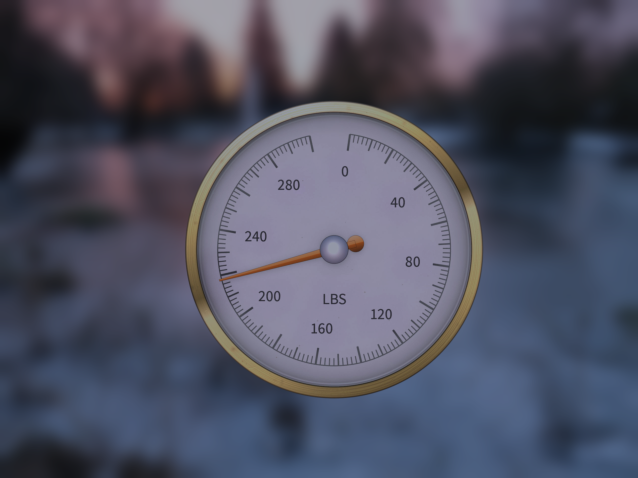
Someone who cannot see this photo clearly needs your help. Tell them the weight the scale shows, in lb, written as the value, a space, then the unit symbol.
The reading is 218 lb
